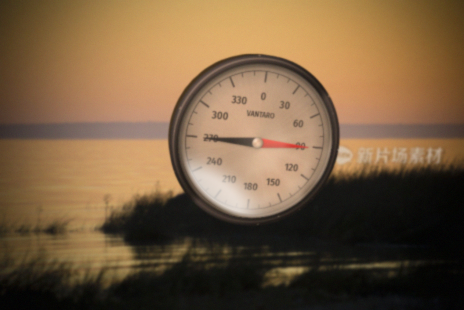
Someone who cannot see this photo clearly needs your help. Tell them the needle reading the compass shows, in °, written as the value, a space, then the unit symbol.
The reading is 90 °
